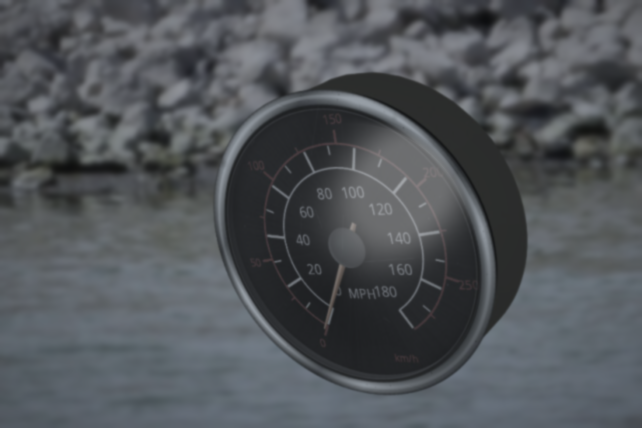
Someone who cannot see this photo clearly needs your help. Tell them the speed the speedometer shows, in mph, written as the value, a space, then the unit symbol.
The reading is 0 mph
